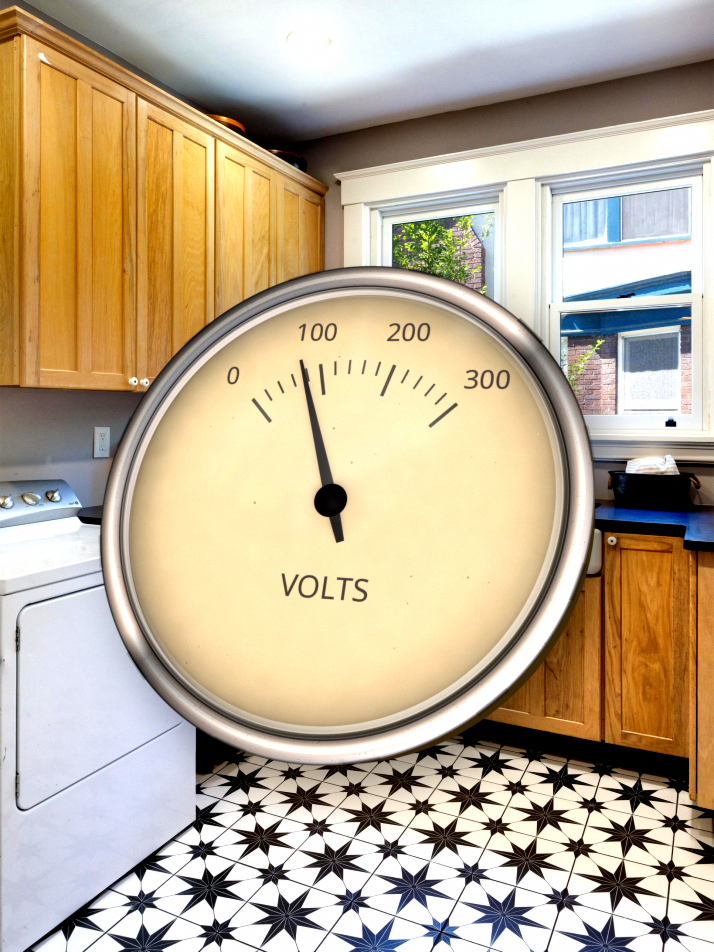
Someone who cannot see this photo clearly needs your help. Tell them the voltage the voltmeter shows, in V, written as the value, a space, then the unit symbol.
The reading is 80 V
